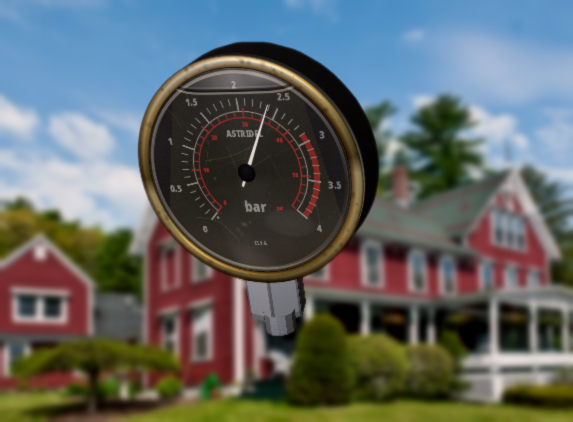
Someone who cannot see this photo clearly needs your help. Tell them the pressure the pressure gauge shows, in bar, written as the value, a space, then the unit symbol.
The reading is 2.4 bar
